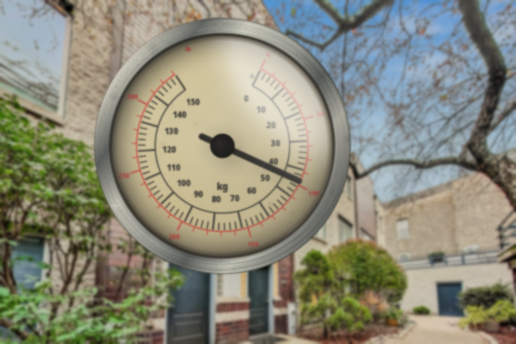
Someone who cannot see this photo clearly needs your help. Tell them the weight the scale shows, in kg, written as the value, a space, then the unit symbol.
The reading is 44 kg
